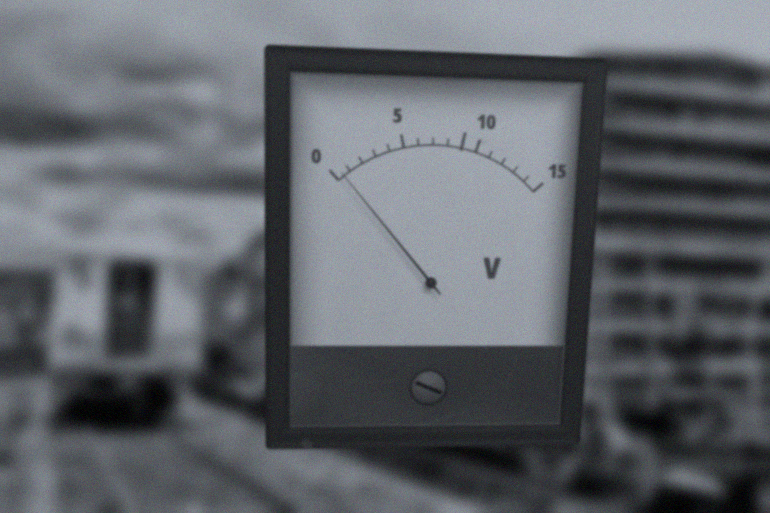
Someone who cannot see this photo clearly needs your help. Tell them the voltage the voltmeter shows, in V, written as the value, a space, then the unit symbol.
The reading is 0.5 V
